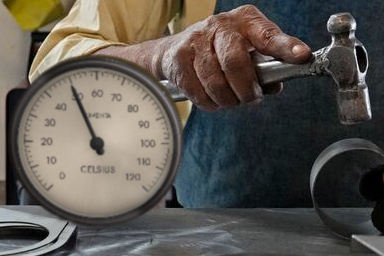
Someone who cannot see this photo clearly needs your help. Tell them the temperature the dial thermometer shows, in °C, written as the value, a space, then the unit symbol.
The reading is 50 °C
